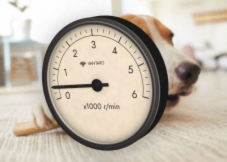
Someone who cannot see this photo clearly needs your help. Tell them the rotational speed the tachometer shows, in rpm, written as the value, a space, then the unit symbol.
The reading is 400 rpm
